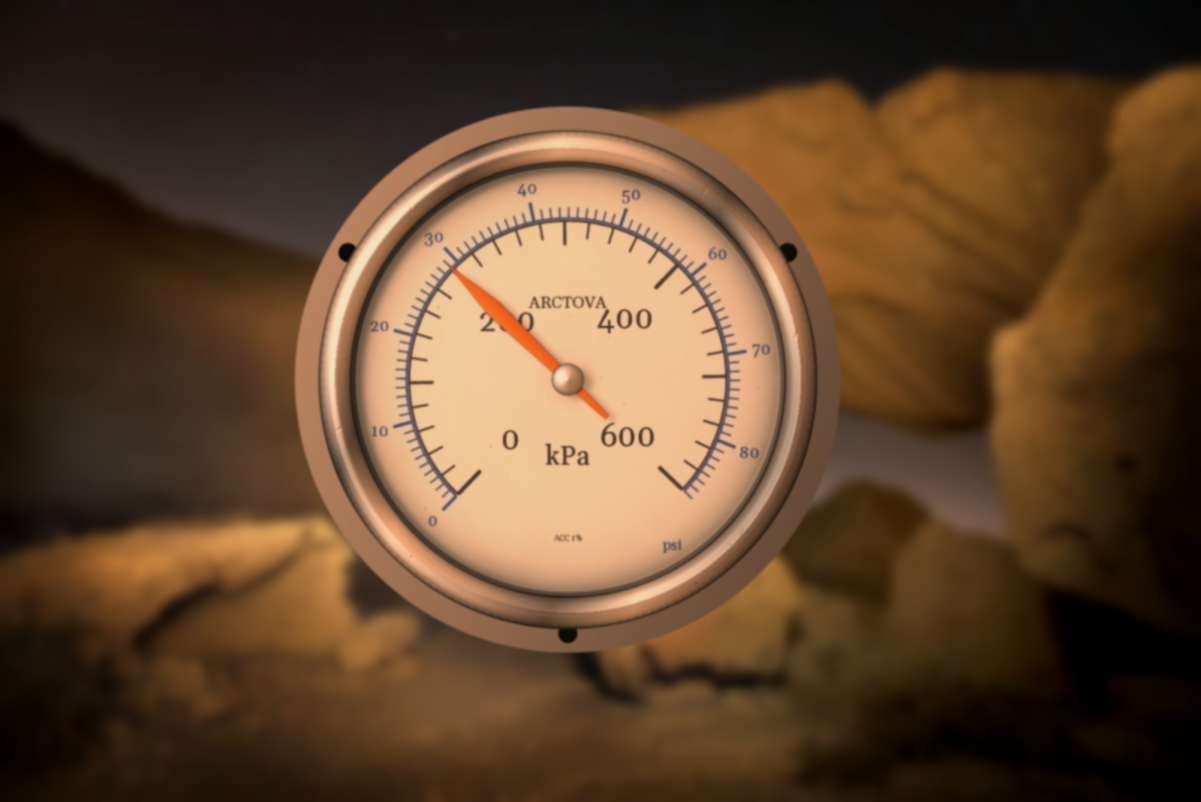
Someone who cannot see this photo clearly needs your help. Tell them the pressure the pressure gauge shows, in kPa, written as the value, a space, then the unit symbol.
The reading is 200 kPa
